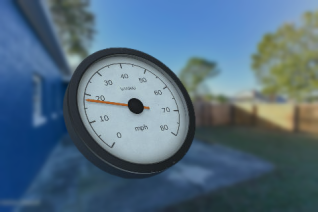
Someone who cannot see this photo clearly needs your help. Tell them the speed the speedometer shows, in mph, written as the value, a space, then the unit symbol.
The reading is 17.5 mph
